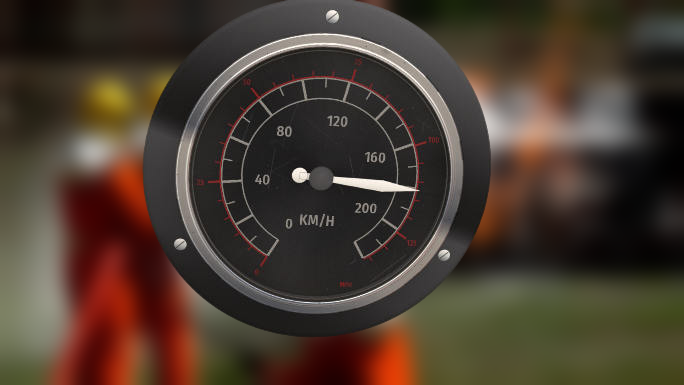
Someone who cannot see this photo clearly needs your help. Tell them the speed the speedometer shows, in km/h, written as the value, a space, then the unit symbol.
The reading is 180 km/h
